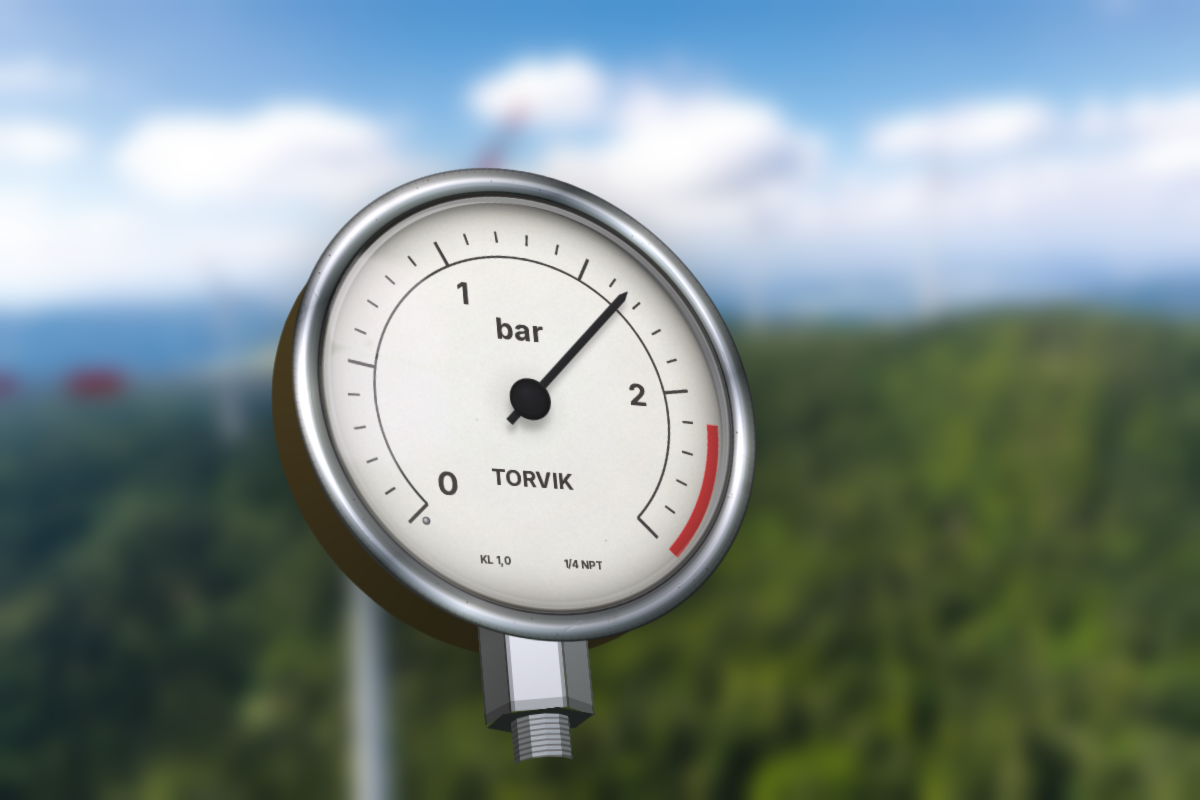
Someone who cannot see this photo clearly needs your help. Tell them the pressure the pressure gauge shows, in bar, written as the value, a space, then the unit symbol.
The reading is 1.65 bar
